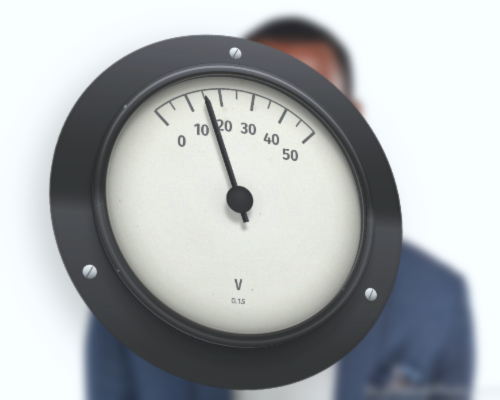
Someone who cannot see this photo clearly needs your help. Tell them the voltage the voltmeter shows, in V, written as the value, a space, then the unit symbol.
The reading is 15 V
